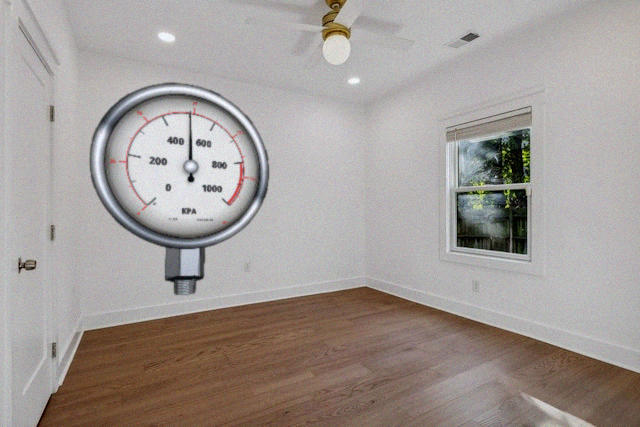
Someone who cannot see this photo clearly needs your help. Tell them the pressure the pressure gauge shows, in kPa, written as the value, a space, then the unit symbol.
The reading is 500 kPa
